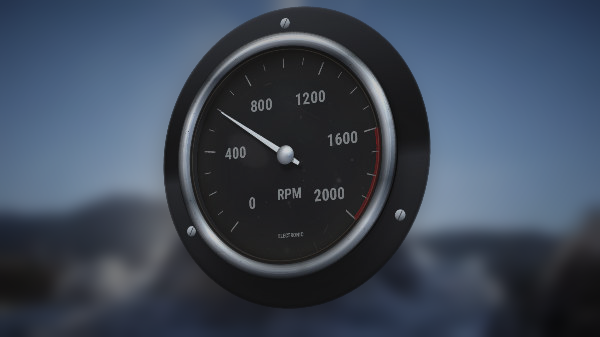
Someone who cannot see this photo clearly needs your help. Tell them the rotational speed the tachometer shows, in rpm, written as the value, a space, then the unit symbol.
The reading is 600 rpm
